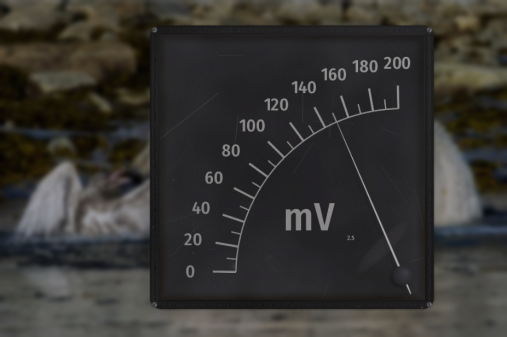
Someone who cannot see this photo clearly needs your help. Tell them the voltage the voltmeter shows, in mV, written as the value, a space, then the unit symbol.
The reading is 150 mV
